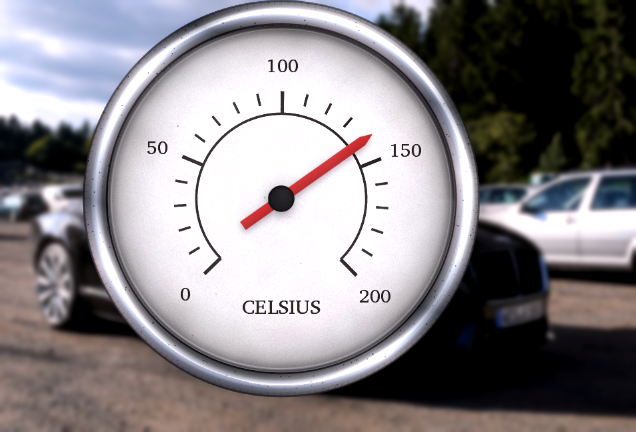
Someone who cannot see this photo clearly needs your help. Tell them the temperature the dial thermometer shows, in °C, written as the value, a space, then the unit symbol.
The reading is 140 °C
